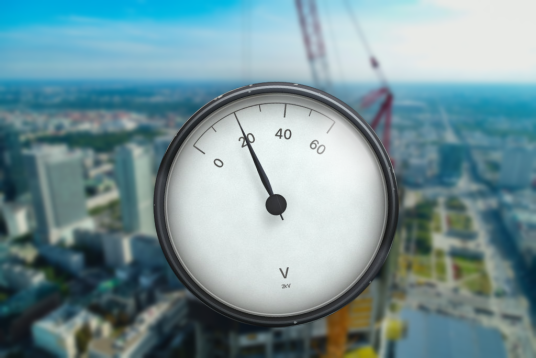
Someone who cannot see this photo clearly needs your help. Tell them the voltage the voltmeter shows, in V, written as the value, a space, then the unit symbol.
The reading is 20 V
